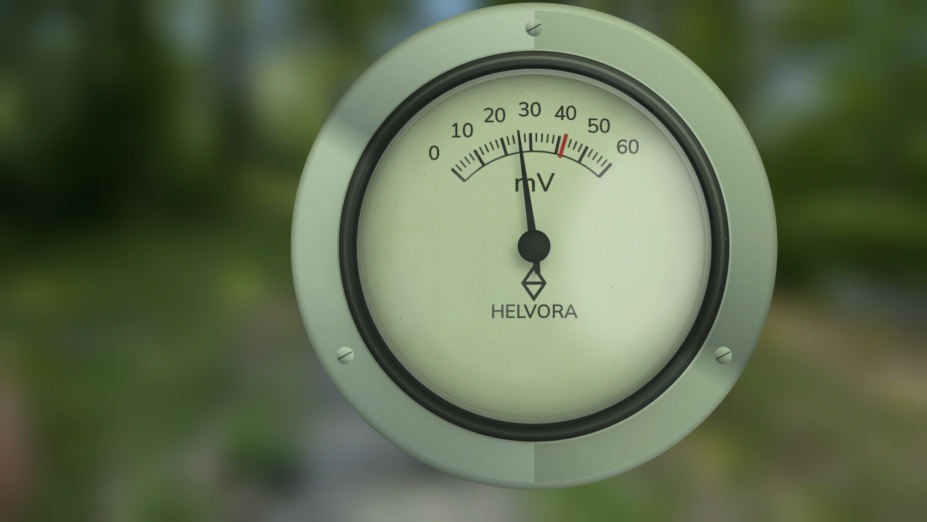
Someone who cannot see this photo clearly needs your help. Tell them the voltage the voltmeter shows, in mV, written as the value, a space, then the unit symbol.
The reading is 26 mV
